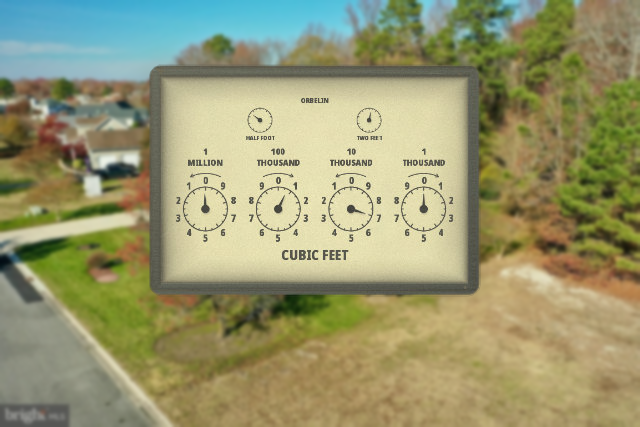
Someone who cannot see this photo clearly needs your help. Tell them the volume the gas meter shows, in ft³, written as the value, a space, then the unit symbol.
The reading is 7000 ft³
